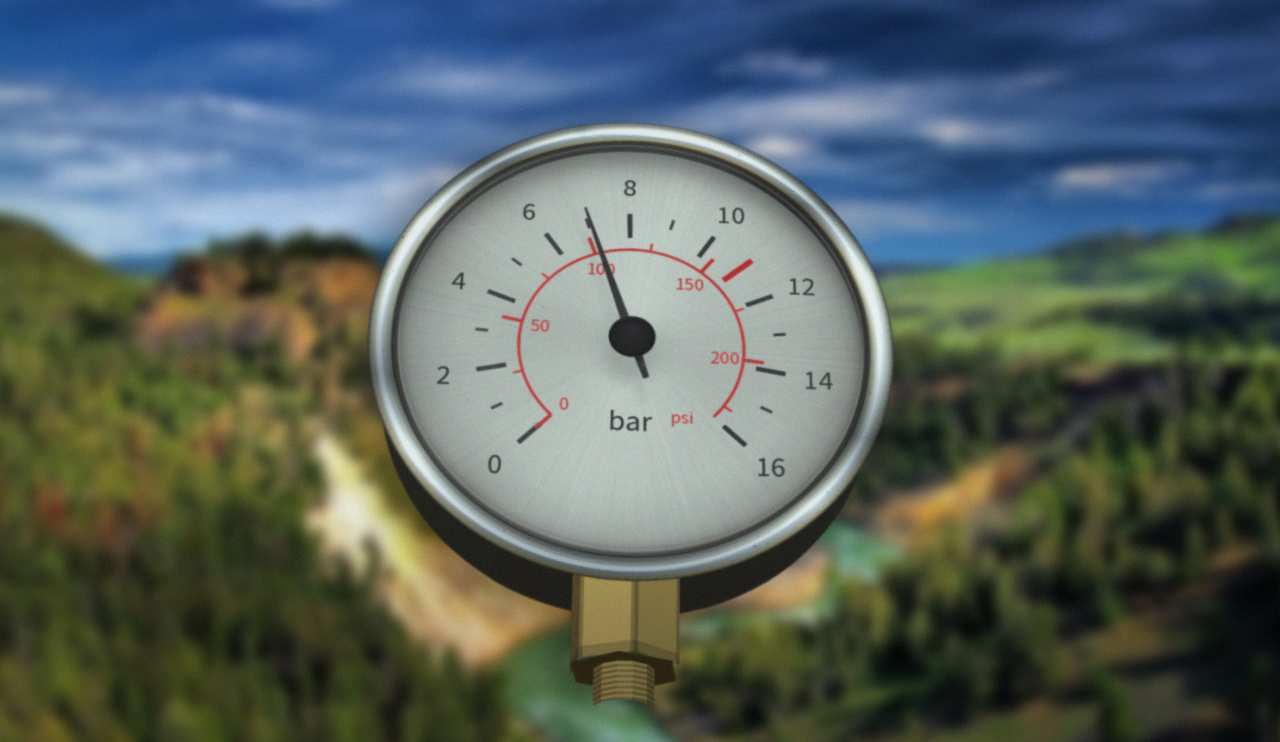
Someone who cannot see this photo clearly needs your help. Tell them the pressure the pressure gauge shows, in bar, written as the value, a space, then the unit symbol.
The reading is 7 bar
